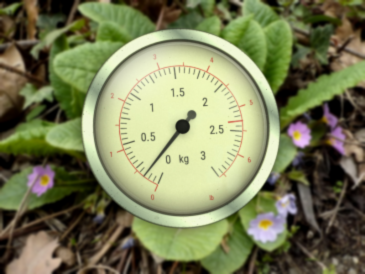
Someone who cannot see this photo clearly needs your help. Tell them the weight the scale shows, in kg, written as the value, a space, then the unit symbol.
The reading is 0.15 kg
